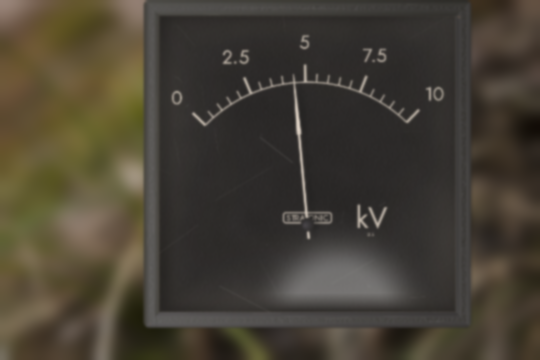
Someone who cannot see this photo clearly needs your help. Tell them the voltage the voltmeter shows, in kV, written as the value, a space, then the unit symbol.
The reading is 4.5 kV
